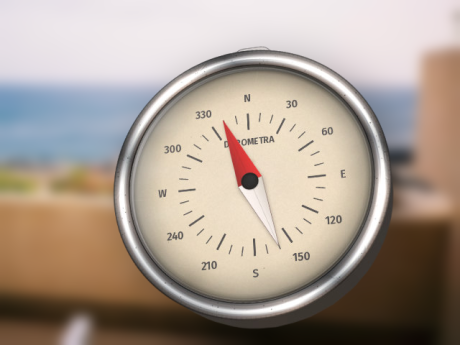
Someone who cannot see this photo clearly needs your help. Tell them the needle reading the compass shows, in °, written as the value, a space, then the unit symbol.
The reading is 340 °
